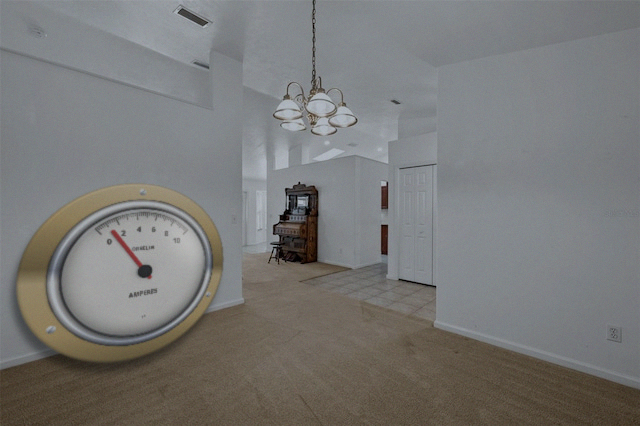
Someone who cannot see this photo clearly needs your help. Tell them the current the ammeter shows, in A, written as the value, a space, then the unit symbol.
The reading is 1 A
